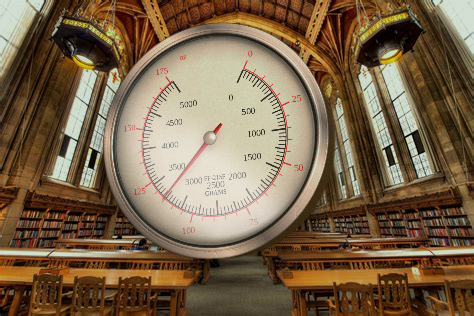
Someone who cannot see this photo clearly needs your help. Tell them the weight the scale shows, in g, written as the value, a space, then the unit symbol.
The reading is 3250 g
